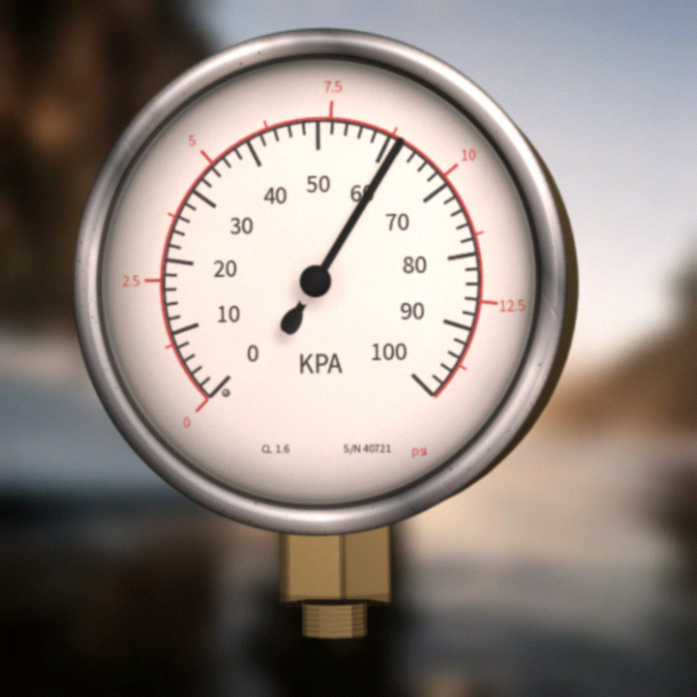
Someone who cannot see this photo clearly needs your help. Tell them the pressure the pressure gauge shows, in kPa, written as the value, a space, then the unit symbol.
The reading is 62 kPa
